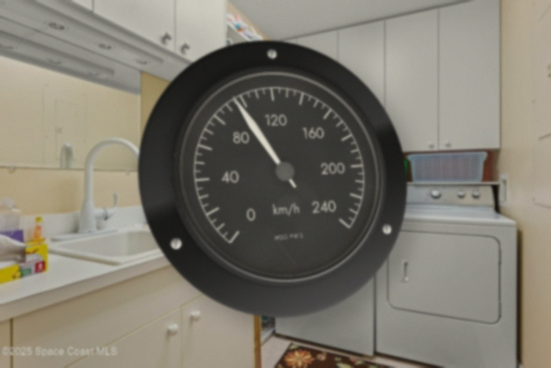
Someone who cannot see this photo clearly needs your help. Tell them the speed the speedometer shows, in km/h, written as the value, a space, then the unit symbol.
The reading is 95 km/h
